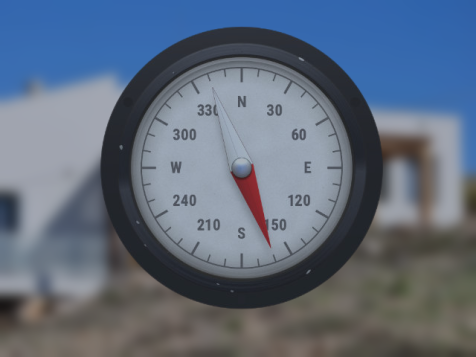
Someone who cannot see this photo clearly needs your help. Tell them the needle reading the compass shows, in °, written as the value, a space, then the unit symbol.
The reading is 160 °
